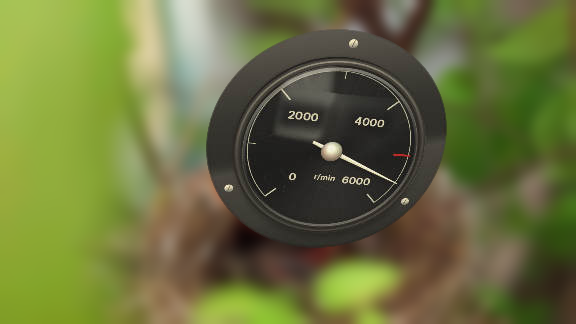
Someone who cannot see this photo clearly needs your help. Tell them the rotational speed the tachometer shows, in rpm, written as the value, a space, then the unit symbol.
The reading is 5500 rpm
